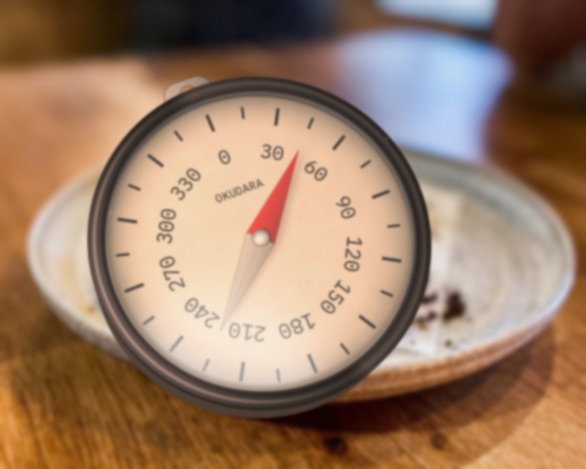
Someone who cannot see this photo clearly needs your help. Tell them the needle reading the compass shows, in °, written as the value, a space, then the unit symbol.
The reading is 45 °
